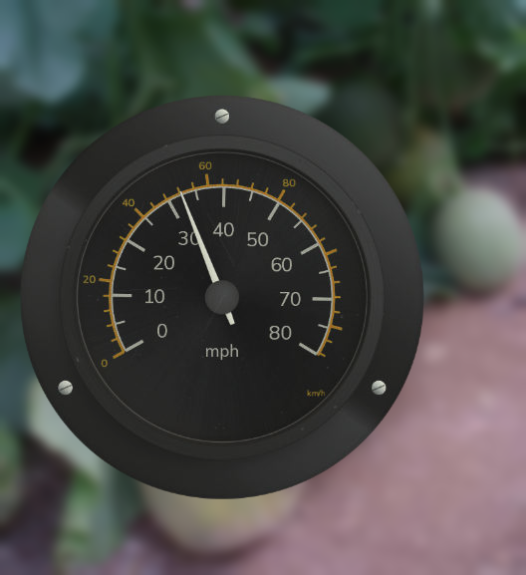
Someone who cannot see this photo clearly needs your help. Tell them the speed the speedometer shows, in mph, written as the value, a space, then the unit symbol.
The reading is 32.5 mph
